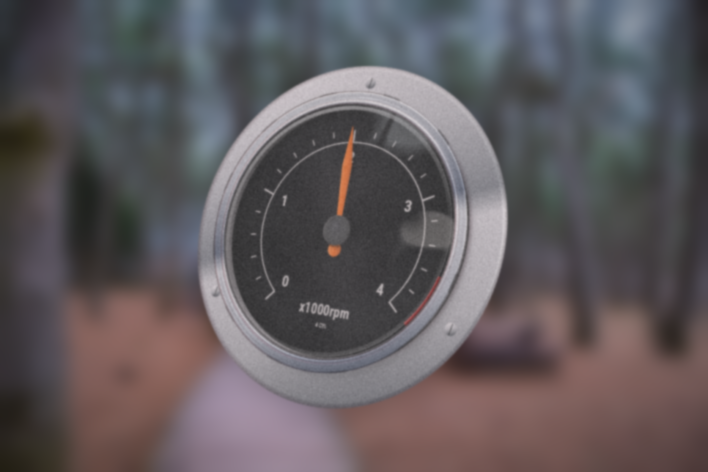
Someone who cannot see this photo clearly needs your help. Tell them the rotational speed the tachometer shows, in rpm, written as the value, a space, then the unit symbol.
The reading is 2000 rpm
